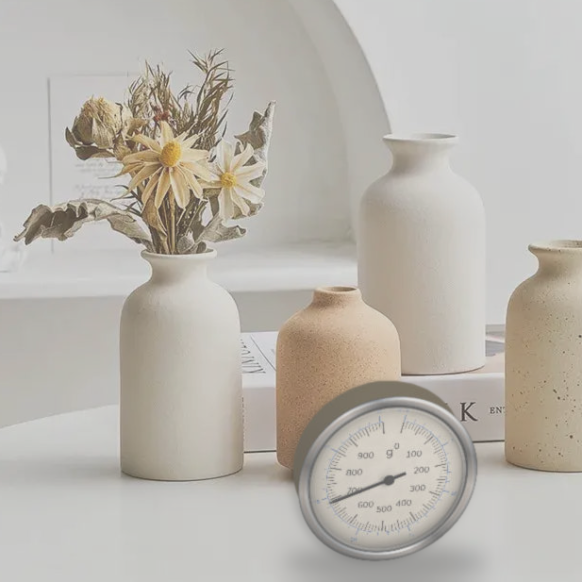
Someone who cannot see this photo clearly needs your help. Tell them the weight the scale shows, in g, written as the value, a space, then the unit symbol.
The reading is 700 g
